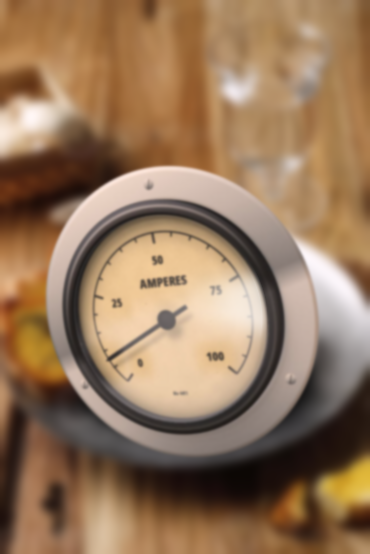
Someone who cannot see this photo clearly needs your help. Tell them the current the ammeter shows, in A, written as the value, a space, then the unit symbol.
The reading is 7.5 A
